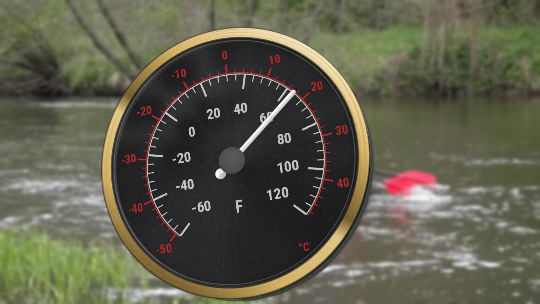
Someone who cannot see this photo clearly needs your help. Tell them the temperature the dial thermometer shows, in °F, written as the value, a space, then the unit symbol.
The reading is 64 °F
